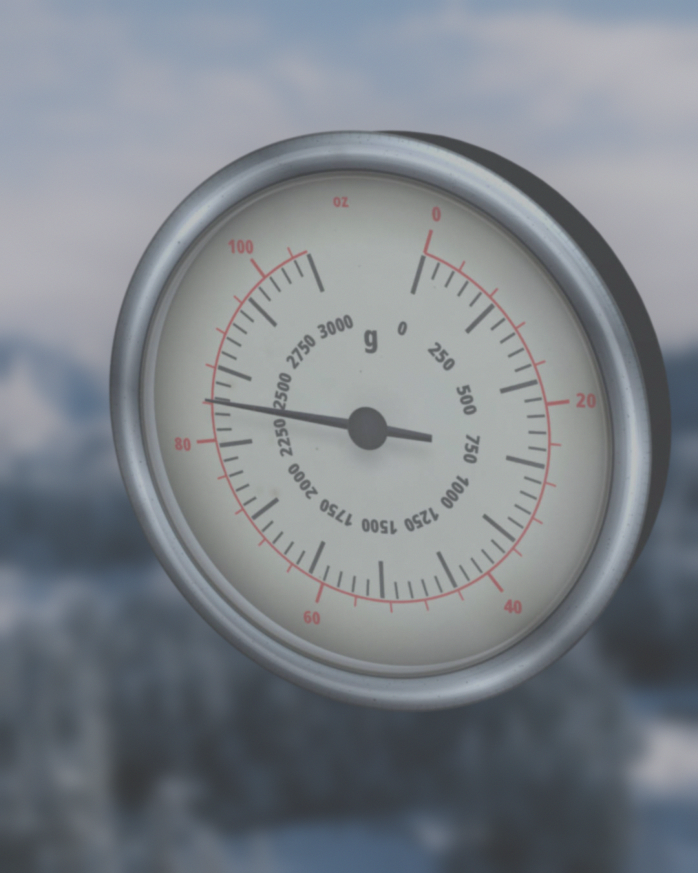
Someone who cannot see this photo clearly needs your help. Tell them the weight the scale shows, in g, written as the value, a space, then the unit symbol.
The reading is 2400 g
